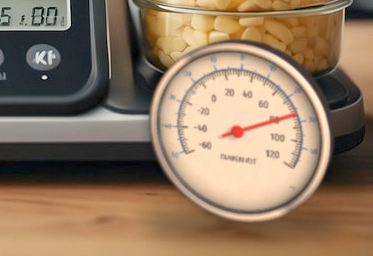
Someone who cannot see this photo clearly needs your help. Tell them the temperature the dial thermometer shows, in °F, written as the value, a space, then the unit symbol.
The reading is 80 °F
